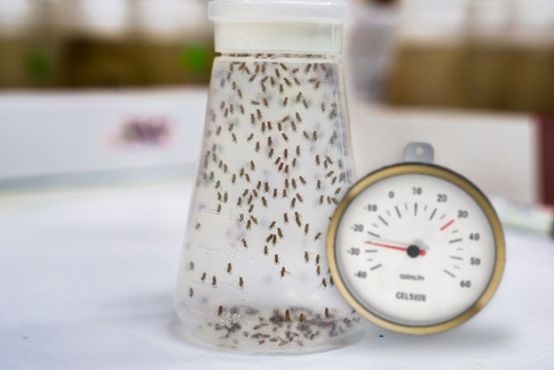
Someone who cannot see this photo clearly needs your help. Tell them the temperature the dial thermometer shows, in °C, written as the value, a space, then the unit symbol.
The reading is -25 °C
